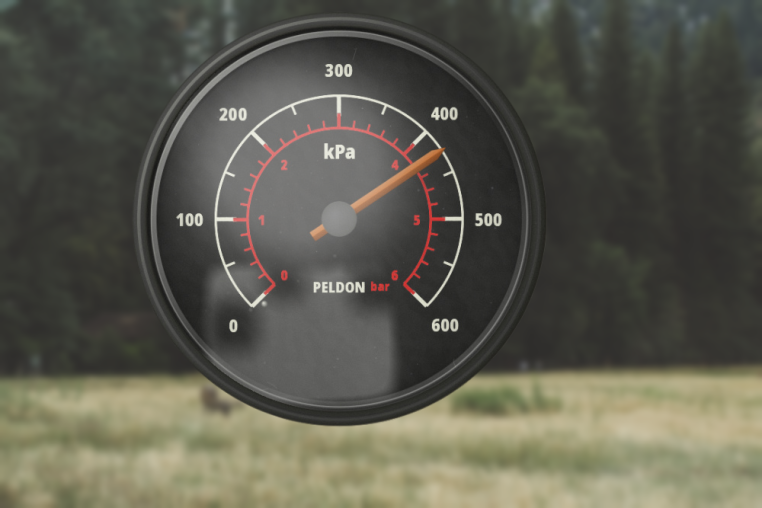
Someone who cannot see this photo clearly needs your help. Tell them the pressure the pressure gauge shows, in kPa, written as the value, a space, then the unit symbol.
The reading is 425 kPa
